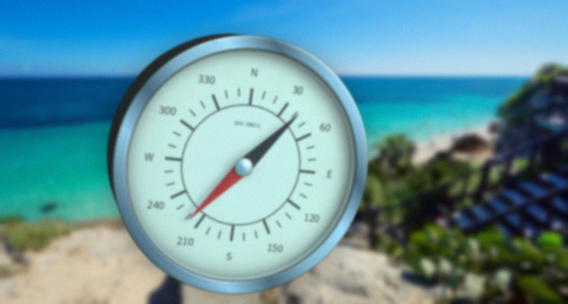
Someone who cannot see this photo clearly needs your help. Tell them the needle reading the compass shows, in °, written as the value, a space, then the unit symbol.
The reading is 220 °
